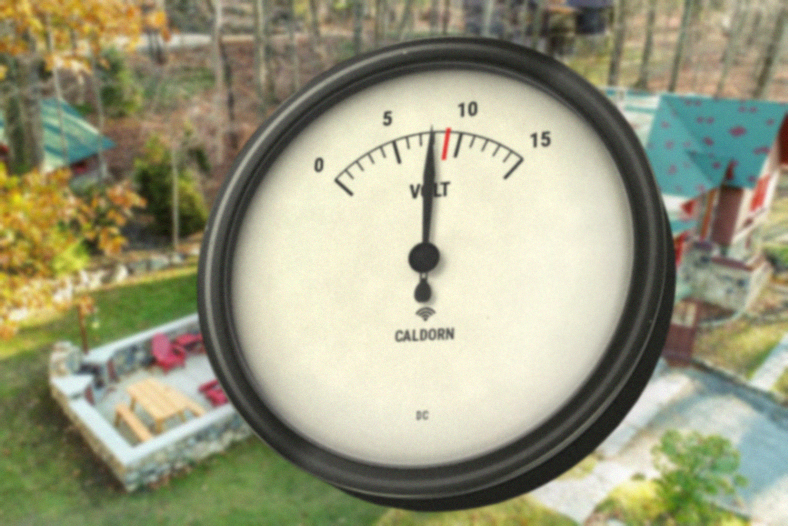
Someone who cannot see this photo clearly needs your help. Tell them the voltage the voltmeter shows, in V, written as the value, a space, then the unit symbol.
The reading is 8 V
